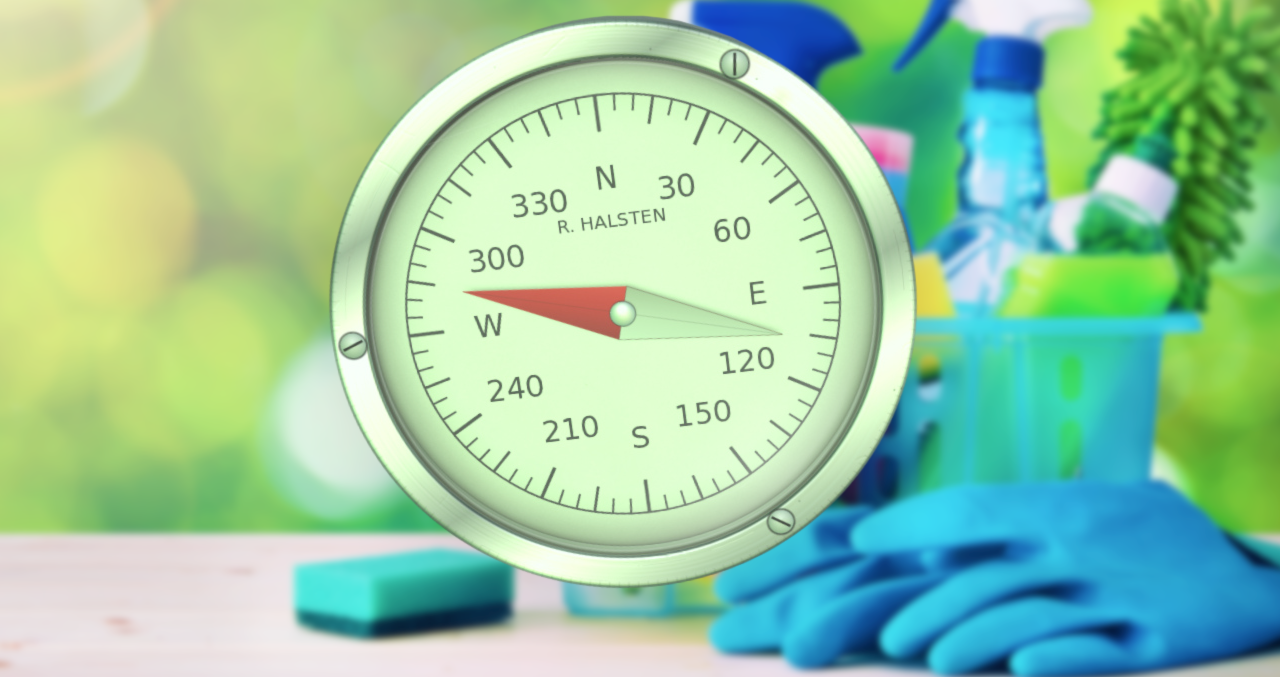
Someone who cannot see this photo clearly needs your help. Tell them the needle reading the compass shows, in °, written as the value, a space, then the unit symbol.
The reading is 285 °
